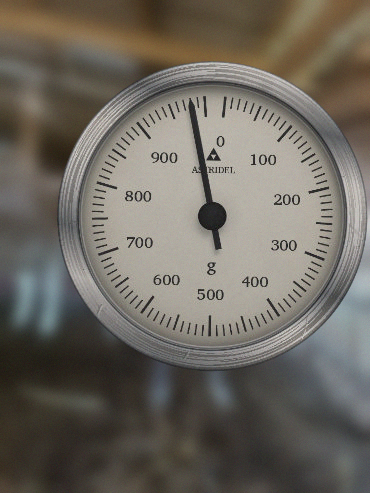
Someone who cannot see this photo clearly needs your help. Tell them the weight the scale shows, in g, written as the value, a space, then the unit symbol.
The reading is 980 g
